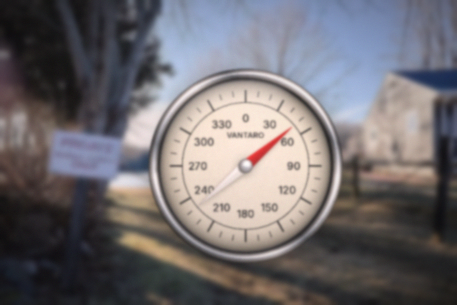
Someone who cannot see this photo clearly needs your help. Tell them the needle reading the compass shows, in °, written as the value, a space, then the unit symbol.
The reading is 50 °
